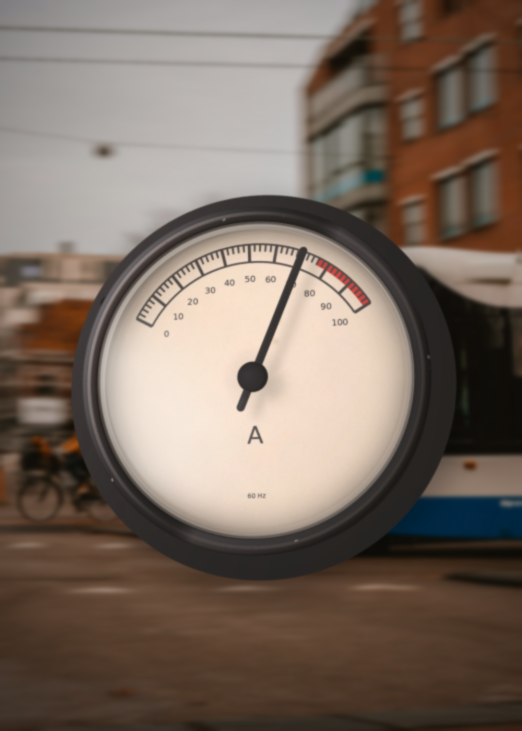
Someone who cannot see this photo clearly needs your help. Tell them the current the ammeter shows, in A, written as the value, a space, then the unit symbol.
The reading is 70 A
